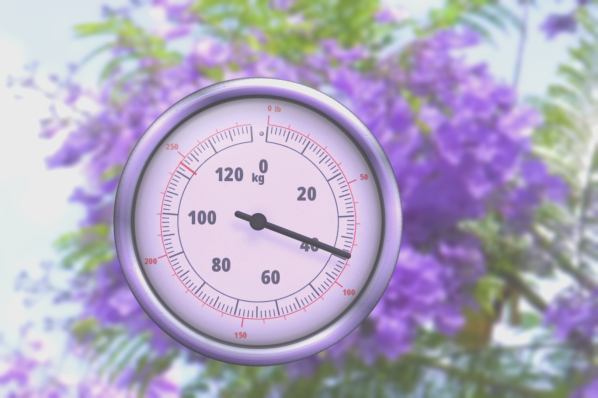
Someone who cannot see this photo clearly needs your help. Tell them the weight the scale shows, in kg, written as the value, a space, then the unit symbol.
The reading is 39 kg
